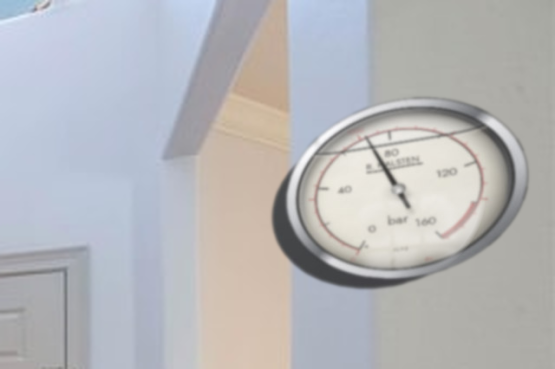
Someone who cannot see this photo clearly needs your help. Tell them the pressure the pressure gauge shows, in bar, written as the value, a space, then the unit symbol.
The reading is 70 bar
